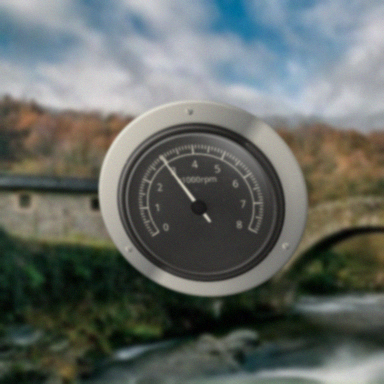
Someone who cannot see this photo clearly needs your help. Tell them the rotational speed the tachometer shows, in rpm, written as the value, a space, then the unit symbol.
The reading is 3000 rpm
